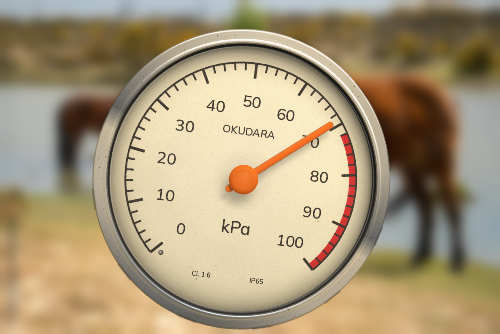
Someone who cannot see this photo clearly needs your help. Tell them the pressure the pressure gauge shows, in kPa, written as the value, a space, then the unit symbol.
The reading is 69 kPa
